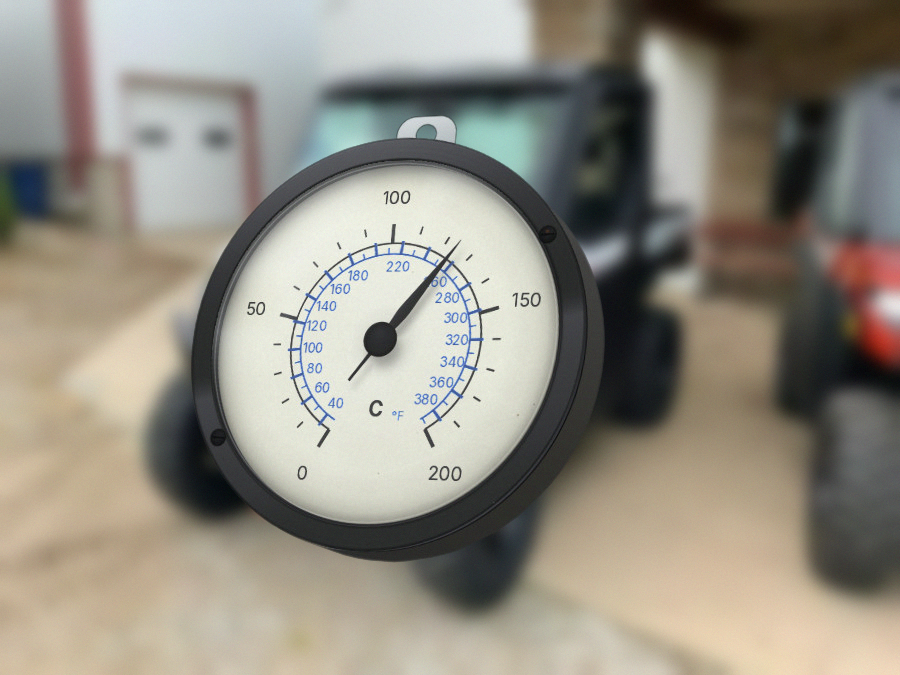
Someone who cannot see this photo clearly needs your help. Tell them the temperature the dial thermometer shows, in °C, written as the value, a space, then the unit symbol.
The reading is 125 °C
